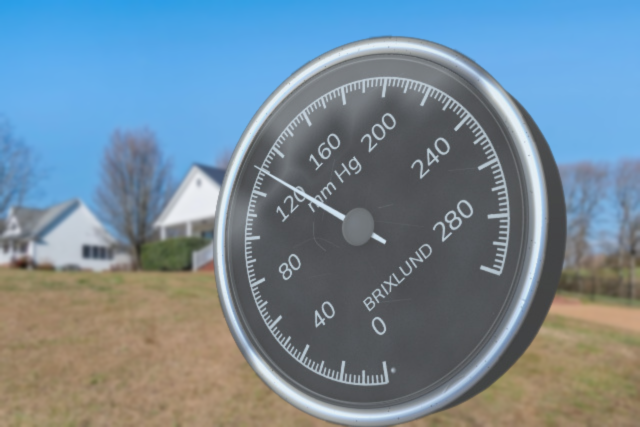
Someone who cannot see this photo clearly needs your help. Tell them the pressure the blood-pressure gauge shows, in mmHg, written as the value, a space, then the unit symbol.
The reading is 130 mmHg
